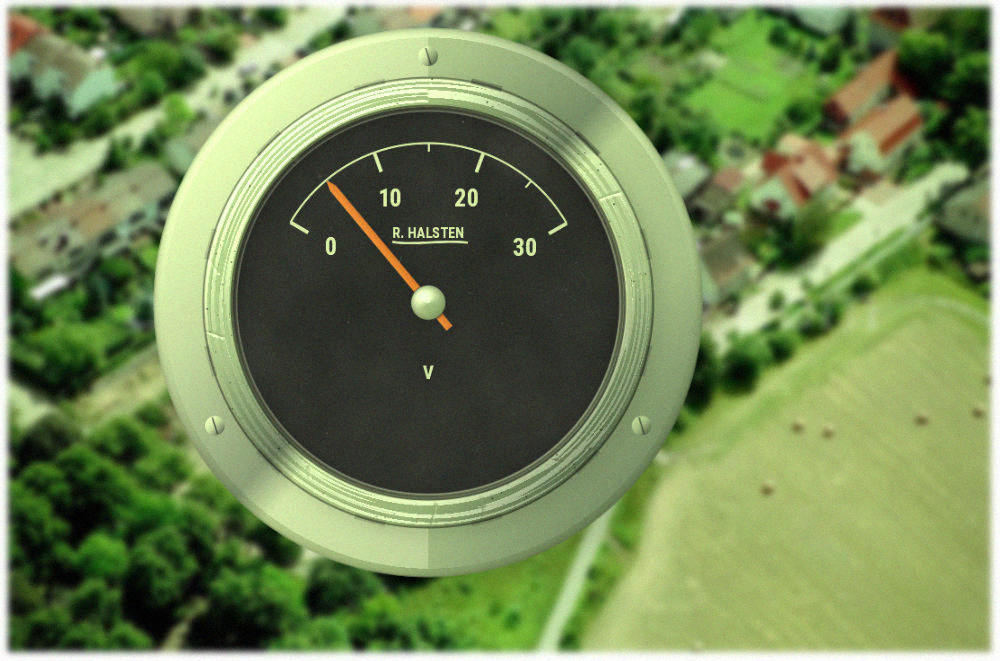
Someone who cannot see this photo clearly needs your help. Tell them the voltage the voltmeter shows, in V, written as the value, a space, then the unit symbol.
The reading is 5 V
